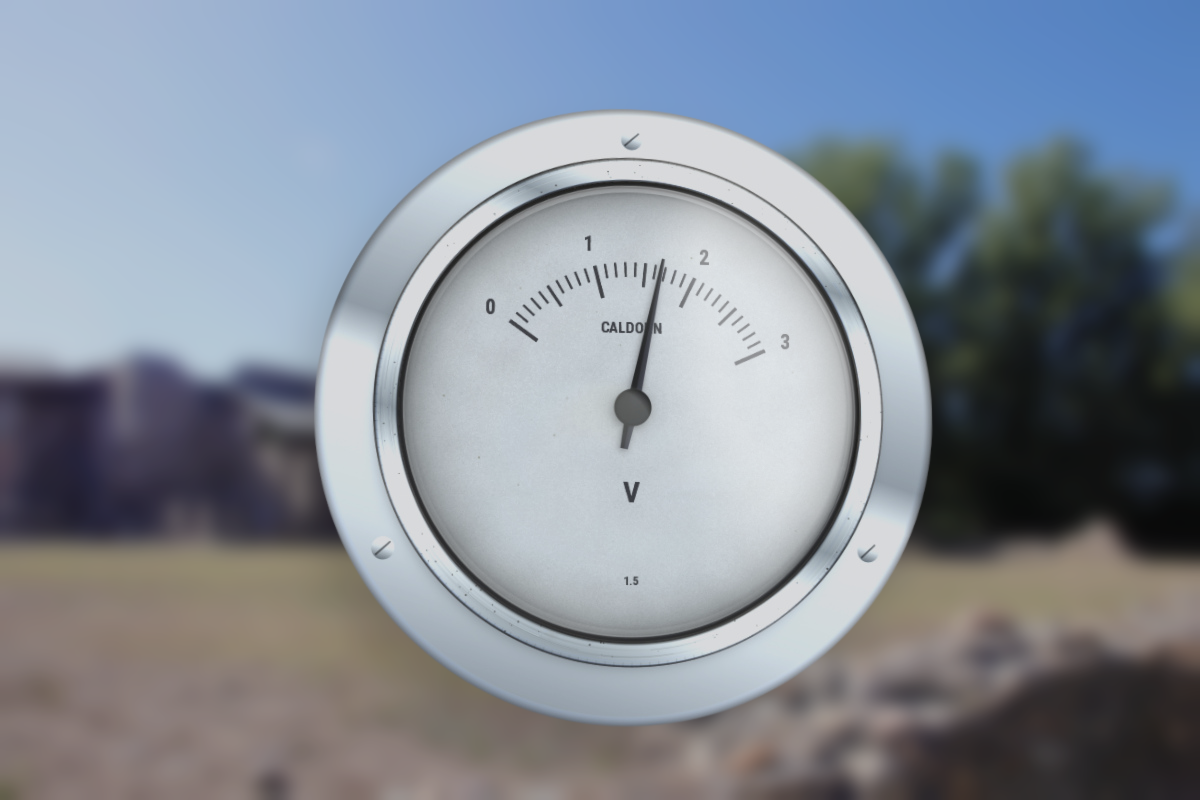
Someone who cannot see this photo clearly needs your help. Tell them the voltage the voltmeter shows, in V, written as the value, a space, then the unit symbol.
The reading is 1.65 V
